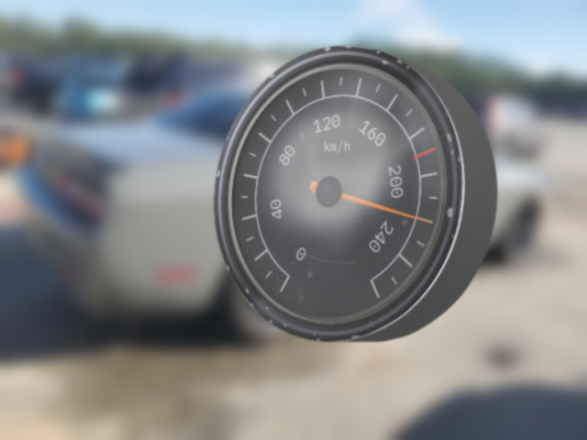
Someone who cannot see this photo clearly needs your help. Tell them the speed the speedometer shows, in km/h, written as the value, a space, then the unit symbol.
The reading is 220 km/h
